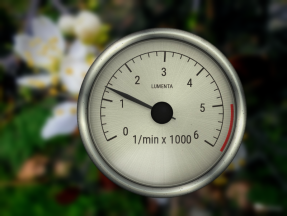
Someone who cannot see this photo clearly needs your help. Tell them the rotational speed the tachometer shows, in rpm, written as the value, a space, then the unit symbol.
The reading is 1300 rpm
